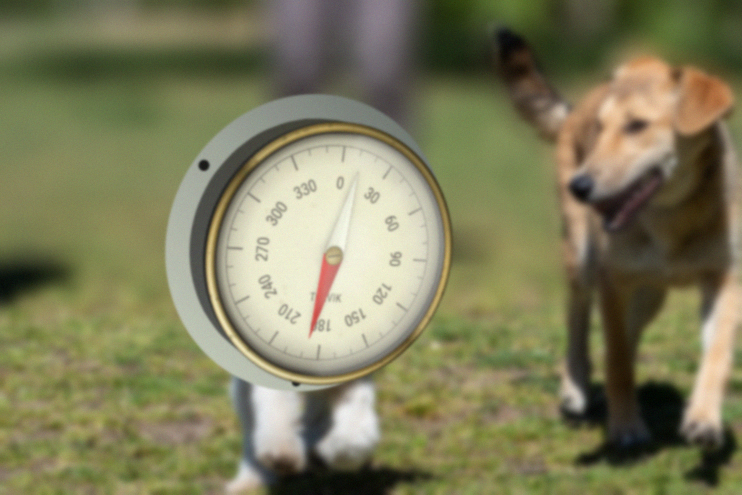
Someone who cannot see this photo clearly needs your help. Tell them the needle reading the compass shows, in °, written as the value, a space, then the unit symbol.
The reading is 190 °
